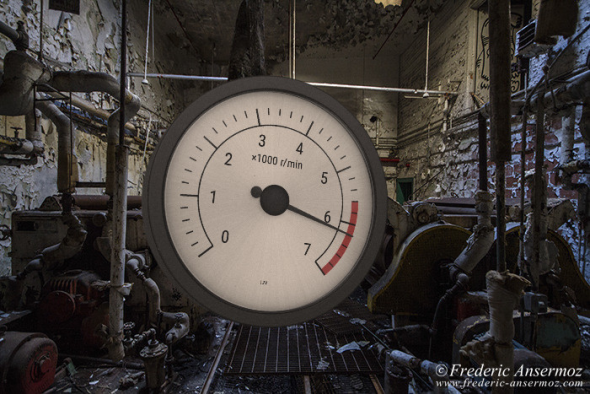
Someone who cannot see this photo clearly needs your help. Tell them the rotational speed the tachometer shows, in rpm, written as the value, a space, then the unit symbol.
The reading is 6200 rpm
